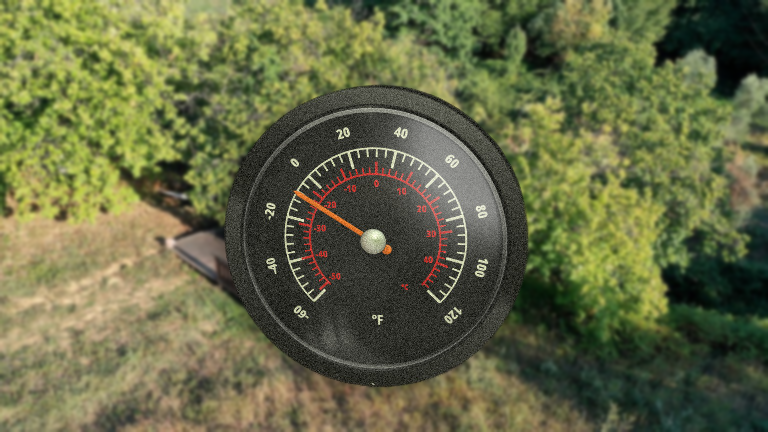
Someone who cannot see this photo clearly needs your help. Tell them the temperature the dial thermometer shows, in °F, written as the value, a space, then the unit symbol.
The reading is -8 °F
